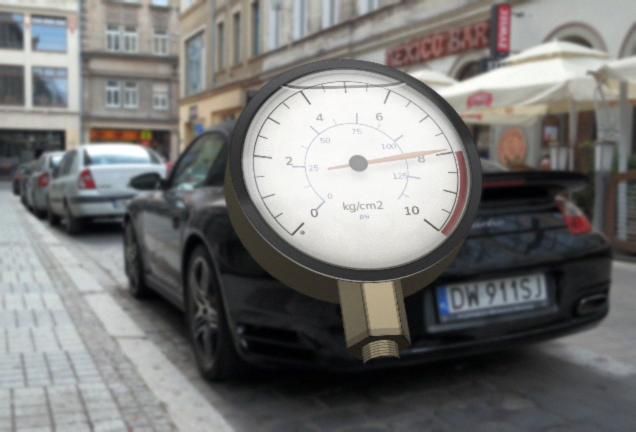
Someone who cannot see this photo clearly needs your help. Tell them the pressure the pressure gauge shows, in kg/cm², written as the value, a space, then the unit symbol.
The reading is 8 kg/cm²
